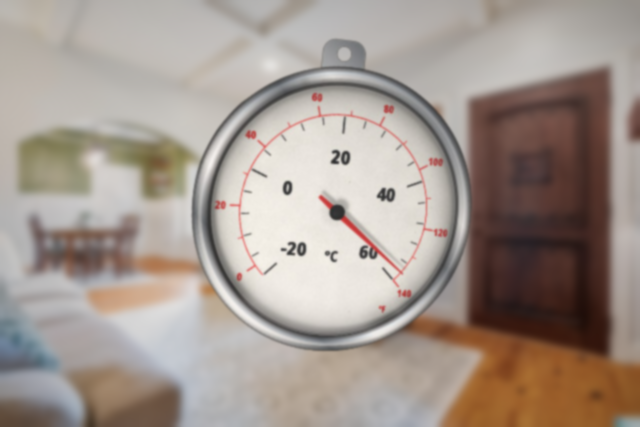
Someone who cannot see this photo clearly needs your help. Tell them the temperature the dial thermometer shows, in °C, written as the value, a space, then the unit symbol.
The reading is 58 °C
